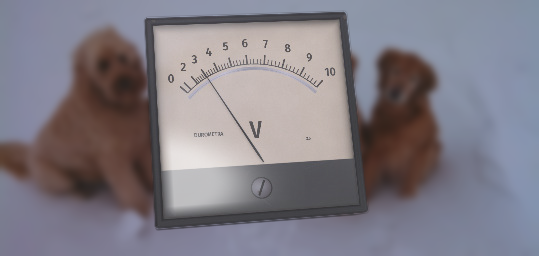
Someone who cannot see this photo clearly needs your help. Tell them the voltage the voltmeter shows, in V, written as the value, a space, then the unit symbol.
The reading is 3 V
